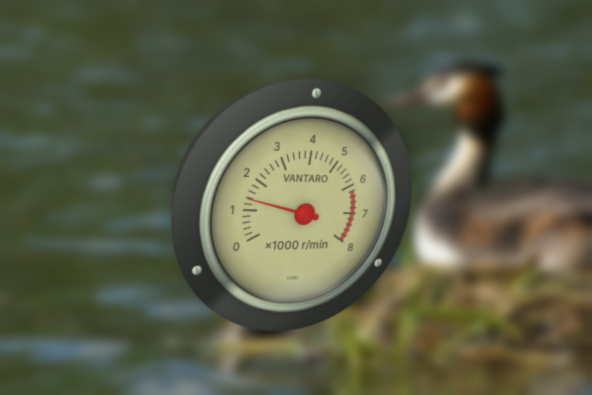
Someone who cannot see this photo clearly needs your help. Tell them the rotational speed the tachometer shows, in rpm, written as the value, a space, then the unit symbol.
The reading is 1400 rpm
